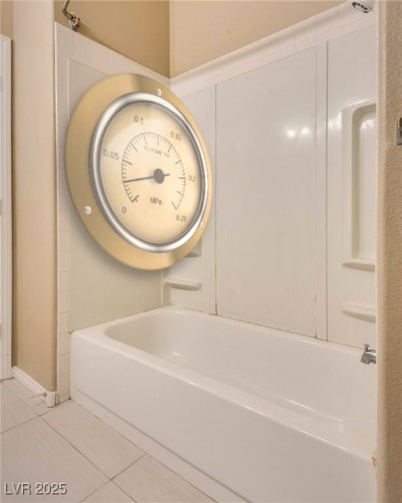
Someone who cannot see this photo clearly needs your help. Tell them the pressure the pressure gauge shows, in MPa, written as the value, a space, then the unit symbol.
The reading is 0.025 MPa
